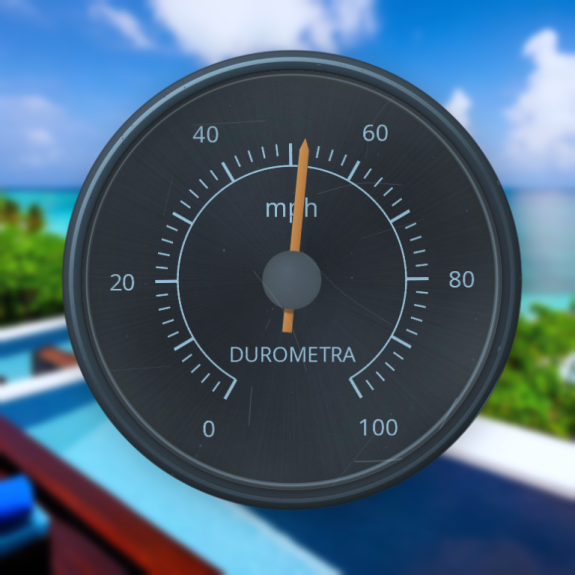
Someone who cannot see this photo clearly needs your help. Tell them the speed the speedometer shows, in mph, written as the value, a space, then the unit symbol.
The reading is 52 mph
